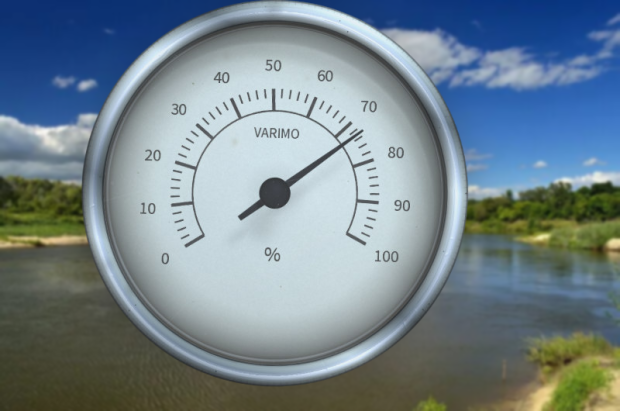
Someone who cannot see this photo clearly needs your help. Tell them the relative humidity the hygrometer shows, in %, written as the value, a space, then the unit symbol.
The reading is 73 %
